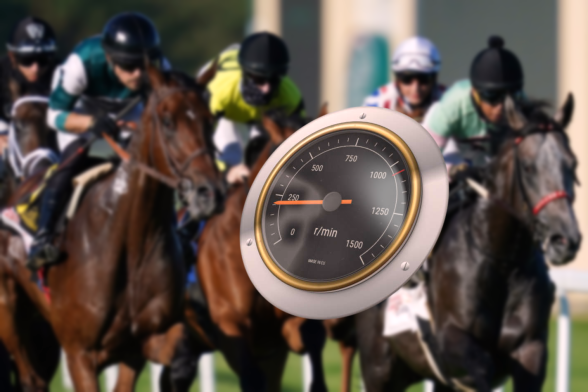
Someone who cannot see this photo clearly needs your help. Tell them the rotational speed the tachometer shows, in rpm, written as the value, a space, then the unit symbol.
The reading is 200 rpm
